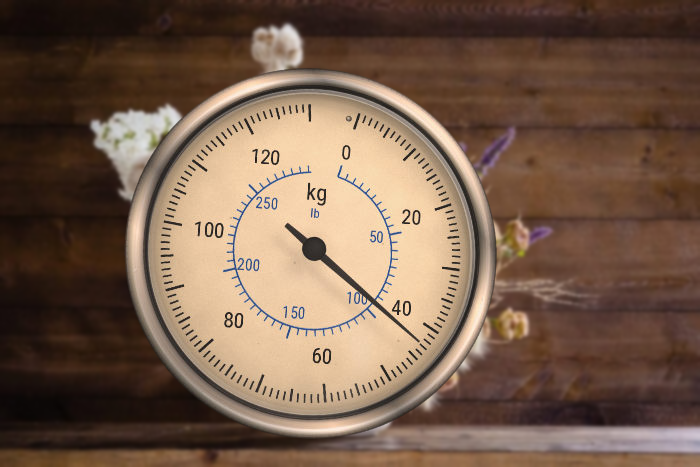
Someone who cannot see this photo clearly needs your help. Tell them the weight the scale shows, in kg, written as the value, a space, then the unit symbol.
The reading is 43 kg
